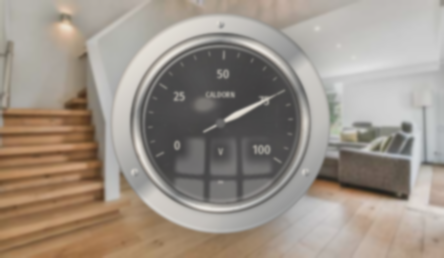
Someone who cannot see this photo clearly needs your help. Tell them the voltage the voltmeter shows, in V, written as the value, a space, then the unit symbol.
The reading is 75 V
